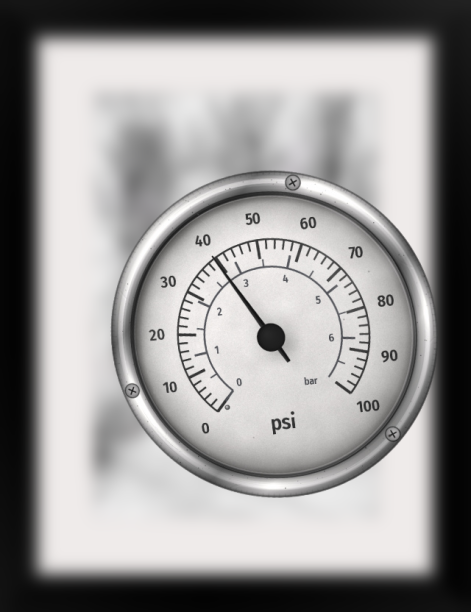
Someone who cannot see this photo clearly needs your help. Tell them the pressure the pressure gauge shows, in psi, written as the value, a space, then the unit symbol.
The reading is 40 psi
